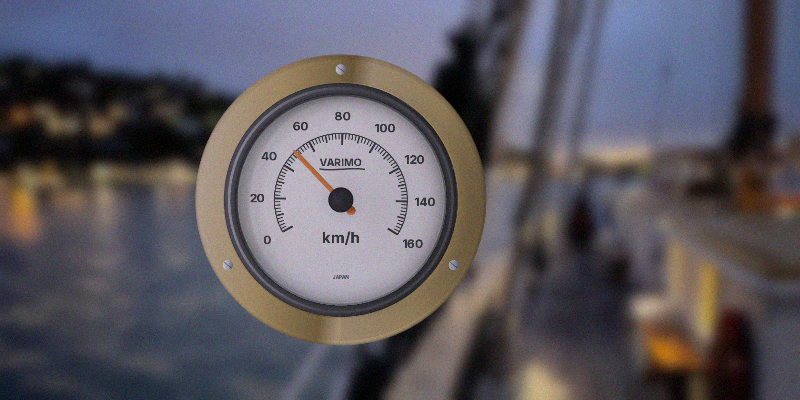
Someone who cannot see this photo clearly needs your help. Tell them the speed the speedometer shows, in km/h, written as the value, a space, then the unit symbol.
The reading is 50 km/h
